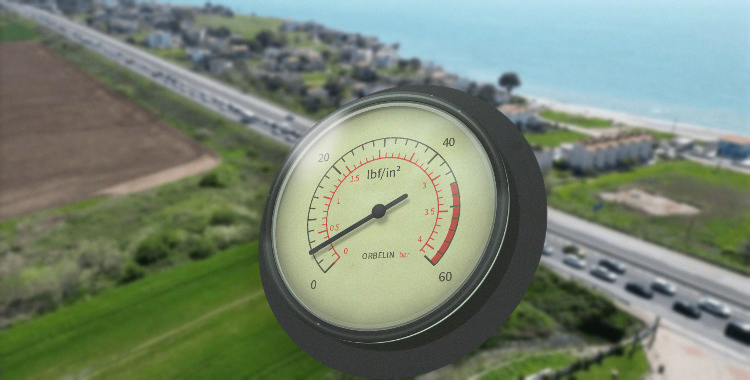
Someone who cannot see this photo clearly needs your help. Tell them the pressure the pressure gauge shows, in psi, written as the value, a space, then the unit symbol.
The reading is 4 psi
